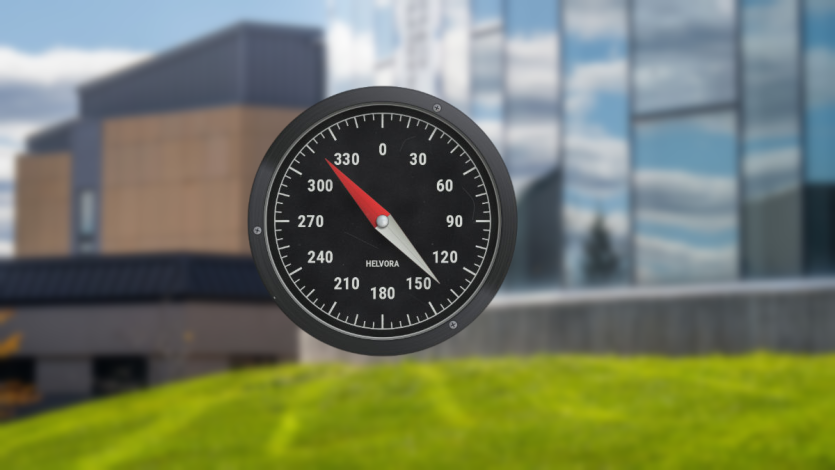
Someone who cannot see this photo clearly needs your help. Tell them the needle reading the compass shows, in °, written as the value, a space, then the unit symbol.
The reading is 317.5 °
